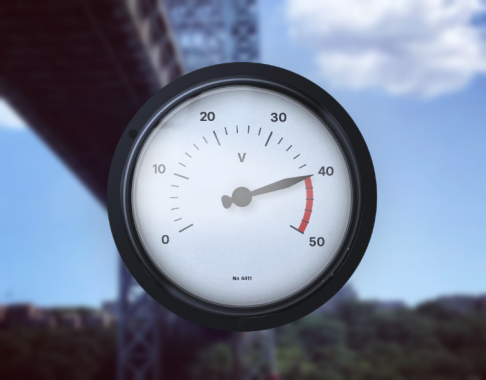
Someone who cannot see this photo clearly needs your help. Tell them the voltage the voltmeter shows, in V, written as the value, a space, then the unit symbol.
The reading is 40 V
